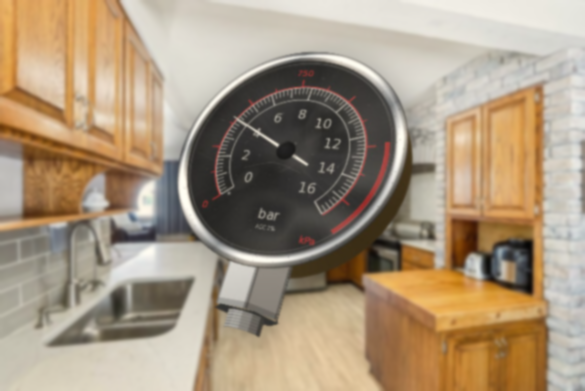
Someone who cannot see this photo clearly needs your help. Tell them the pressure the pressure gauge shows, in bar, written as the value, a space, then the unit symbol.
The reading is 4 bar
